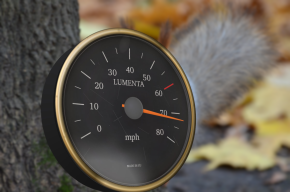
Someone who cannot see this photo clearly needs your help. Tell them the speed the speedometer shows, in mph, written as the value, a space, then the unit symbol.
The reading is 72.5 mph
